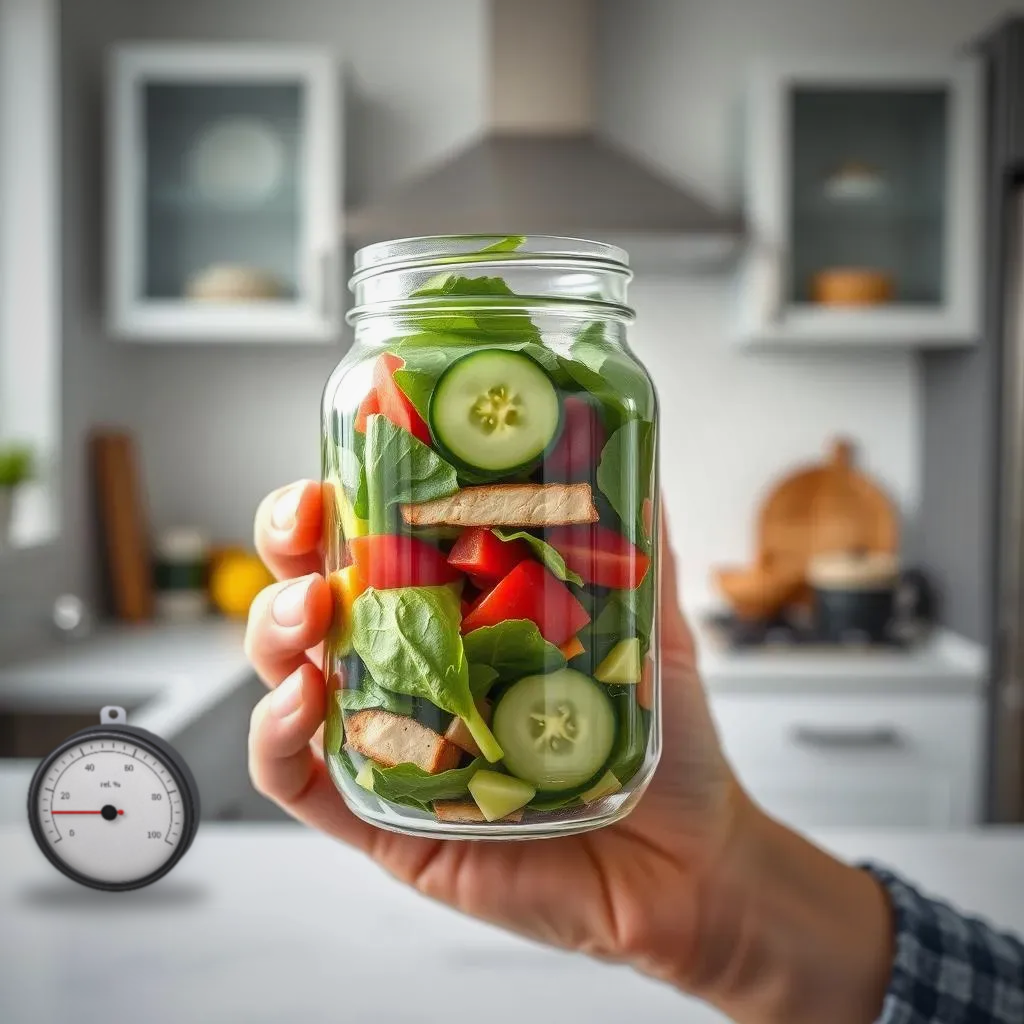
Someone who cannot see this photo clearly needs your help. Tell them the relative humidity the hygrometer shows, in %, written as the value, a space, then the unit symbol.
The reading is 12 %
